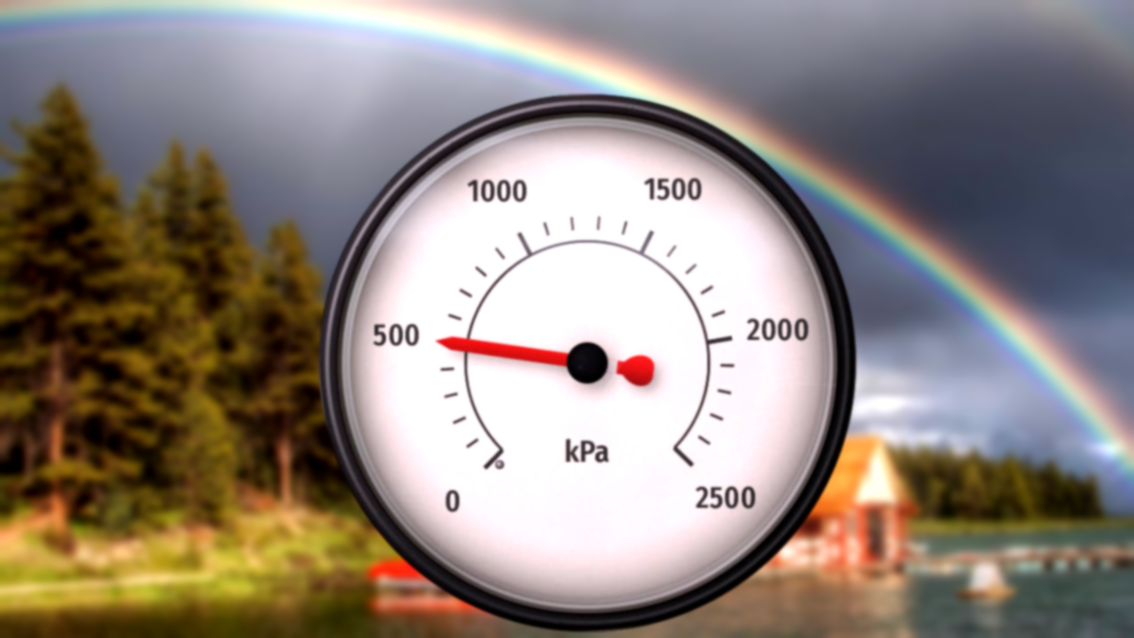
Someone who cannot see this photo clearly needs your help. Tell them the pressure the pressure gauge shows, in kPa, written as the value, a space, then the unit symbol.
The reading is 500 kPa
